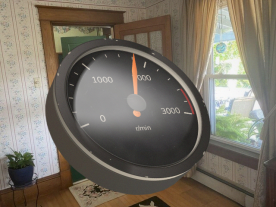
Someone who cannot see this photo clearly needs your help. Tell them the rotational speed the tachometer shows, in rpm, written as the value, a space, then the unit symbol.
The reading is 1800 rpm
